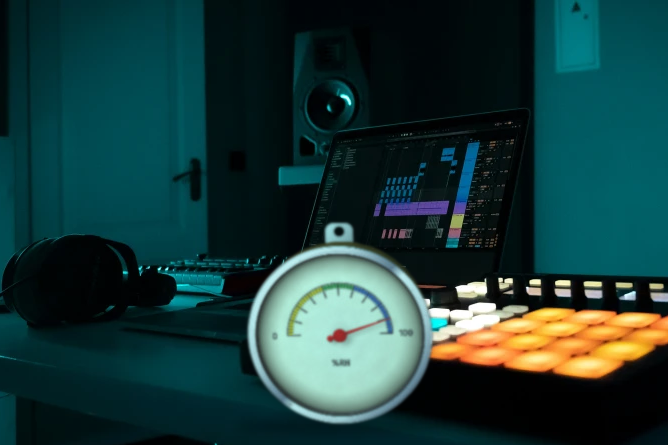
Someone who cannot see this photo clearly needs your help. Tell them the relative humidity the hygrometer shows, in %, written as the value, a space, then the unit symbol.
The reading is 90 %
